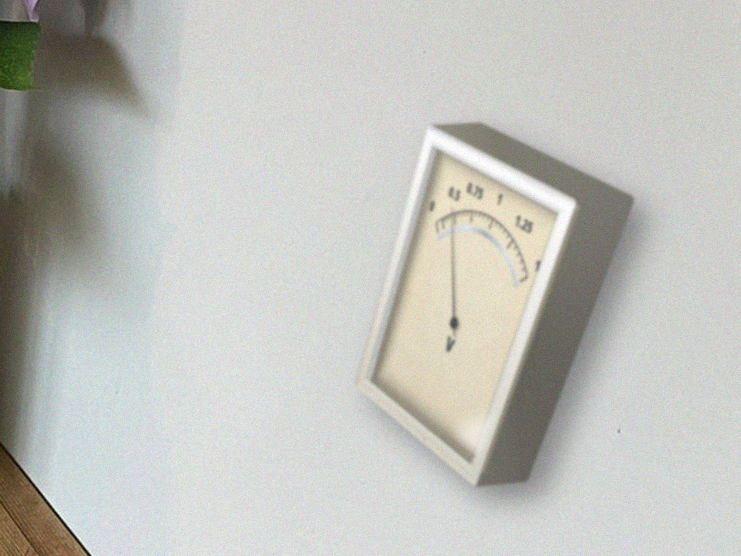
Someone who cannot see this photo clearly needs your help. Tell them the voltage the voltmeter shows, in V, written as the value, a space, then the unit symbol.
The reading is 0.5 V
